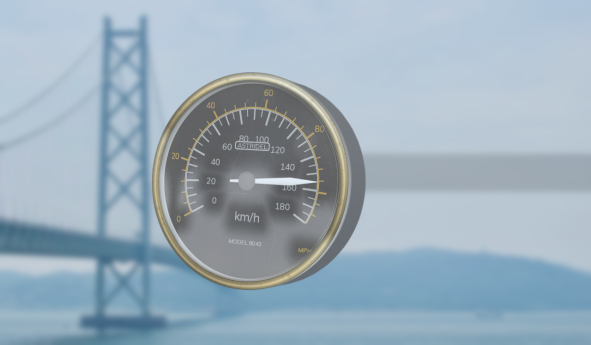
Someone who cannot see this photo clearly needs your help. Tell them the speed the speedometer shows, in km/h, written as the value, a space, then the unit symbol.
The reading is 155 km/h
